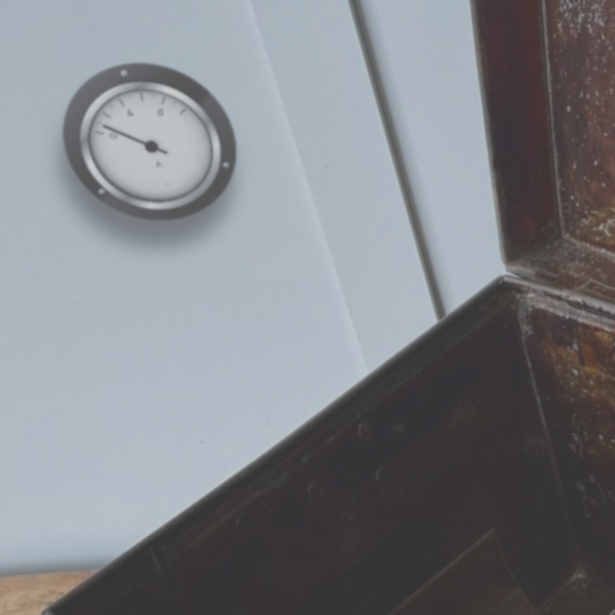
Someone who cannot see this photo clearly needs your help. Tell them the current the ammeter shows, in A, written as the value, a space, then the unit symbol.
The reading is 1 A
